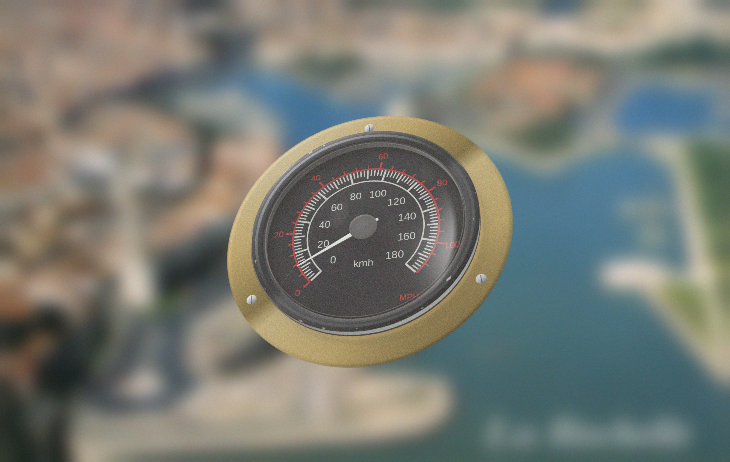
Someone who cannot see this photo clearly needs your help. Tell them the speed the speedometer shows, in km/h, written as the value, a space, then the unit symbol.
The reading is 10 km/h
